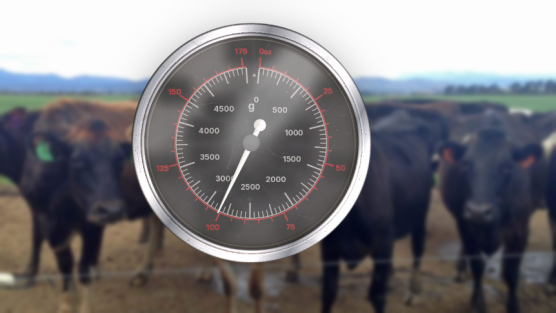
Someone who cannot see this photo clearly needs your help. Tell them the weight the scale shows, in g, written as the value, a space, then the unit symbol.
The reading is 2850 g
